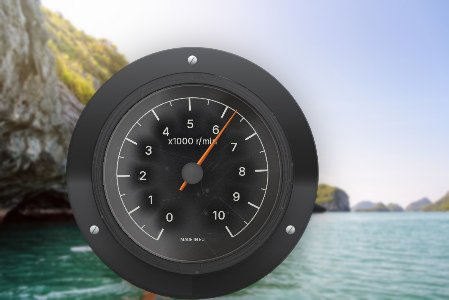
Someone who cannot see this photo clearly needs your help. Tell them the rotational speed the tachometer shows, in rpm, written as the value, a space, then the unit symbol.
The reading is 6250 rpm
